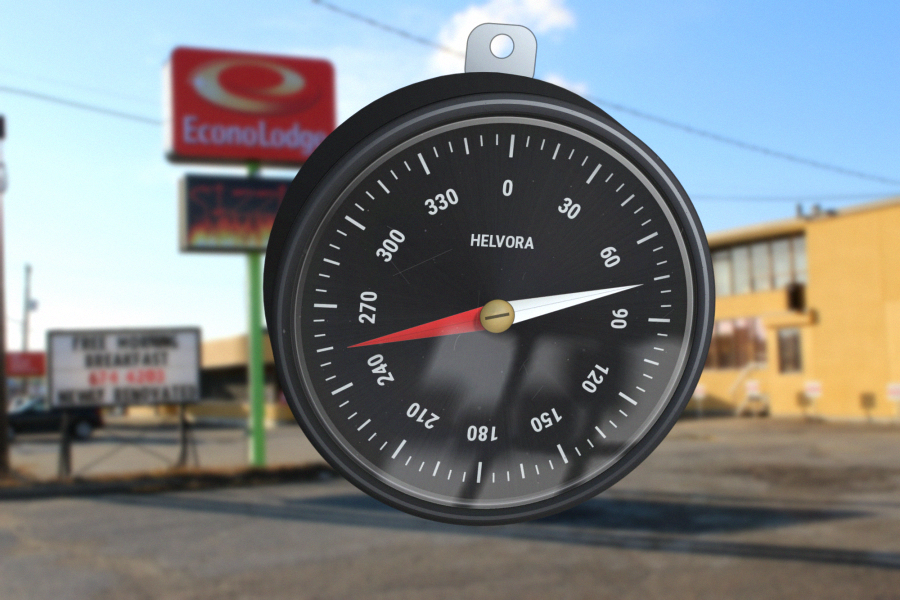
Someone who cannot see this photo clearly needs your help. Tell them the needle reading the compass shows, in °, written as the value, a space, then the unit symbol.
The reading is 255 °
